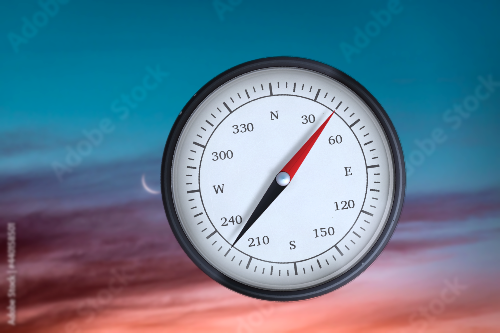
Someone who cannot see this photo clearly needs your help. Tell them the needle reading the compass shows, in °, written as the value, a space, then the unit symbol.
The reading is 45 °
